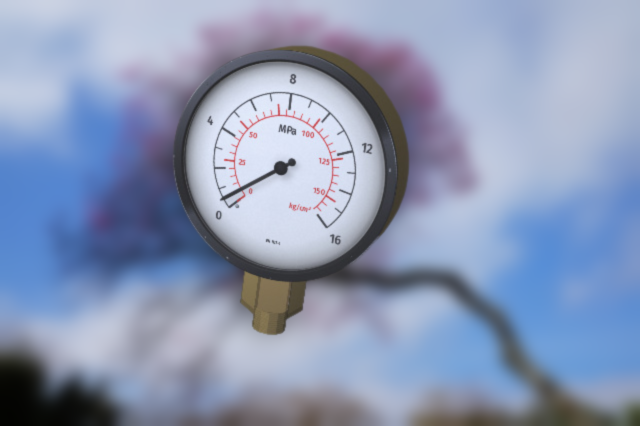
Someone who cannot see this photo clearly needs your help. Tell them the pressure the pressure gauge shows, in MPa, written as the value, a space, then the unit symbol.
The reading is 0.5 MPa
